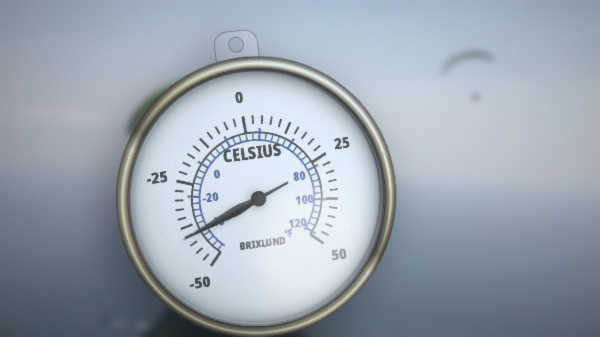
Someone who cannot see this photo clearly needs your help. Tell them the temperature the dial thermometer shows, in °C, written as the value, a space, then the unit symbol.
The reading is -40 °C
